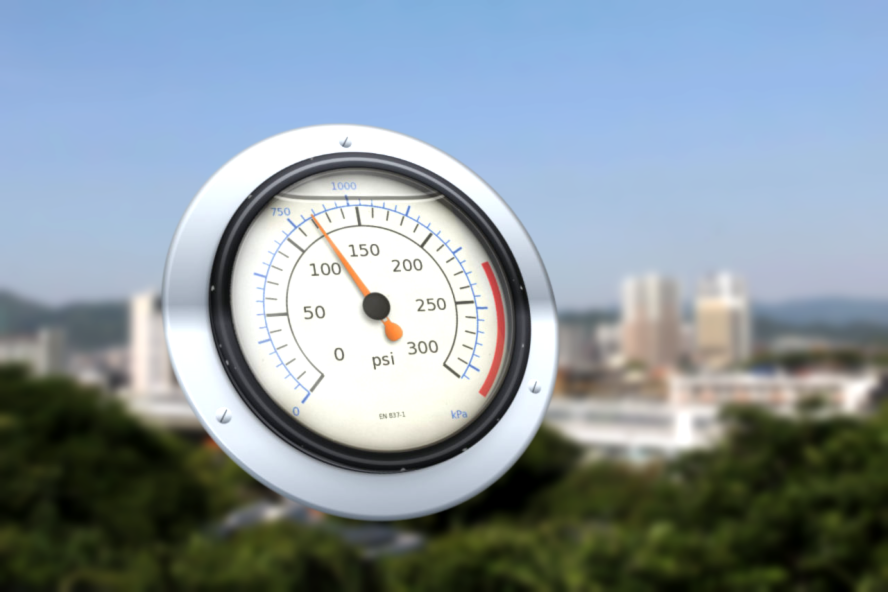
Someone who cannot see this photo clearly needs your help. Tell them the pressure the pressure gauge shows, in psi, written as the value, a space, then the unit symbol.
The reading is 120 psi
